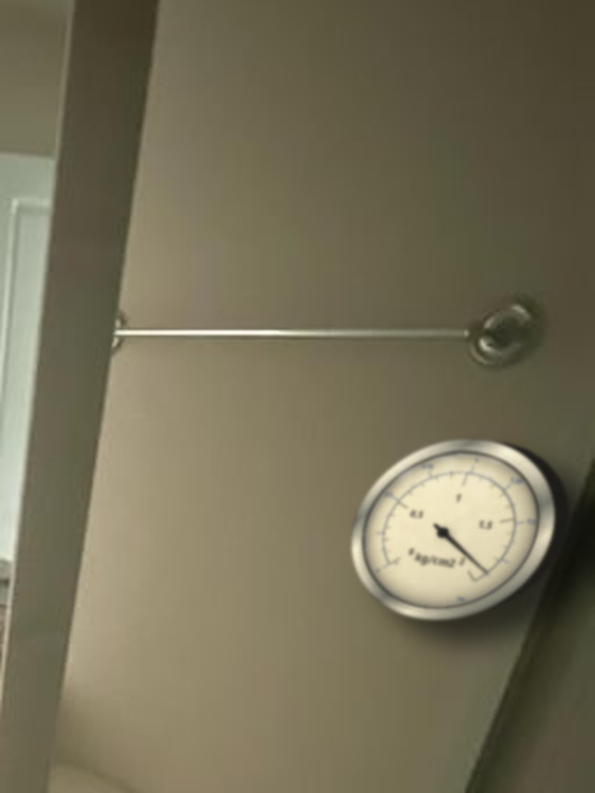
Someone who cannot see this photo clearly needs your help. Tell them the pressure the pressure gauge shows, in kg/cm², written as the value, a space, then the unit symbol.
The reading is 1.9 kg/cm²
